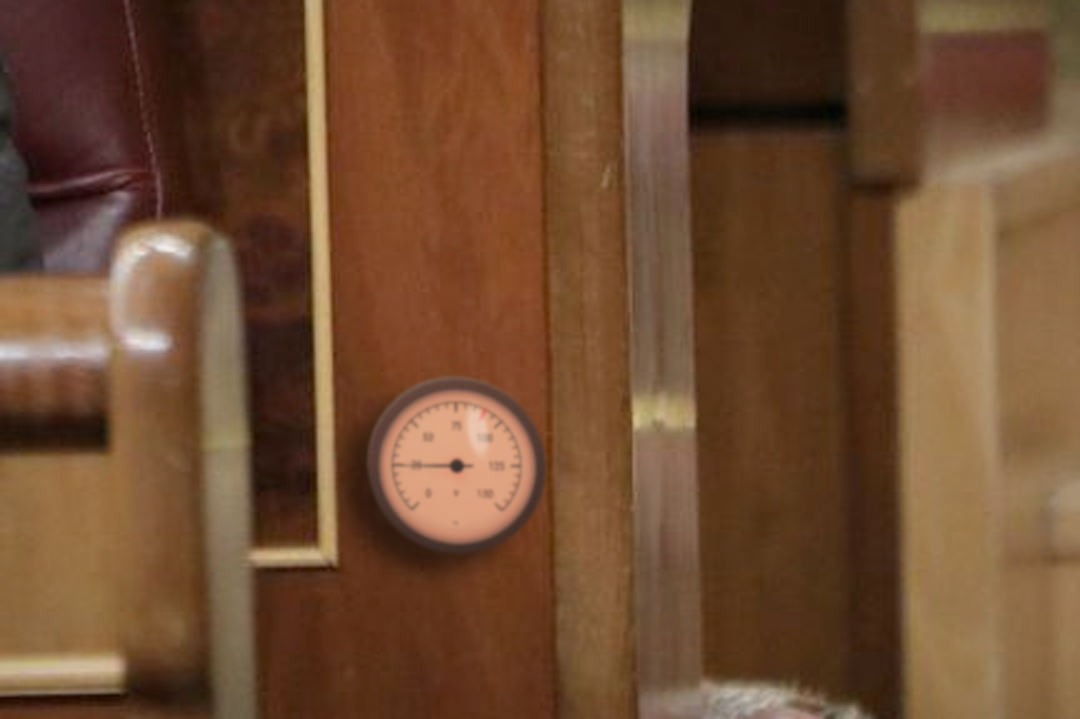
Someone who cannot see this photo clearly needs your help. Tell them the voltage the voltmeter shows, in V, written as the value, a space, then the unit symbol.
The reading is 25 V
